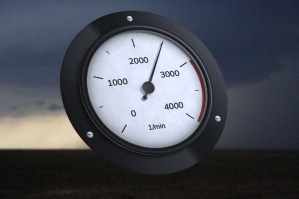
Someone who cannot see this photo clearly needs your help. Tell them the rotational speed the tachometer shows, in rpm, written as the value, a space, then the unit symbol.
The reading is 2500 rpm
